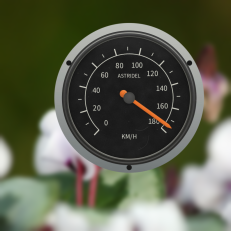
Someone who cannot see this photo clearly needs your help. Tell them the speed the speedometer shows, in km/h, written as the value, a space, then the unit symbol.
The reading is 175 km/h
